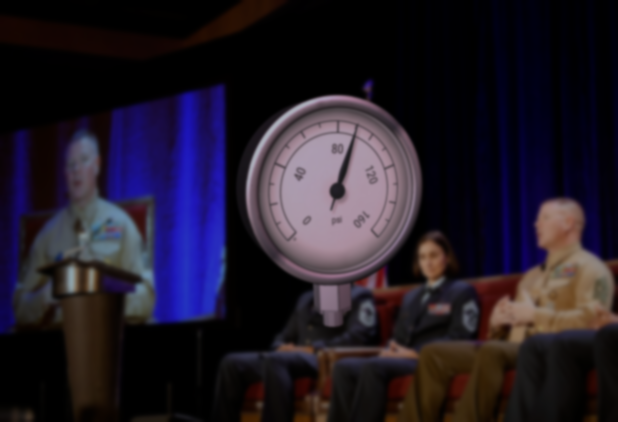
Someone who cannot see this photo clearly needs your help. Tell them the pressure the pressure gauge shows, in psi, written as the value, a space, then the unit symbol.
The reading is 90 psi
